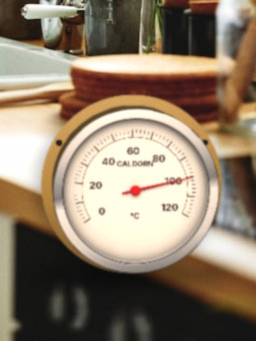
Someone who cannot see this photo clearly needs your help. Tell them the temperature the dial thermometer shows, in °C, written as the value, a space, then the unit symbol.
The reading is 100 °C
